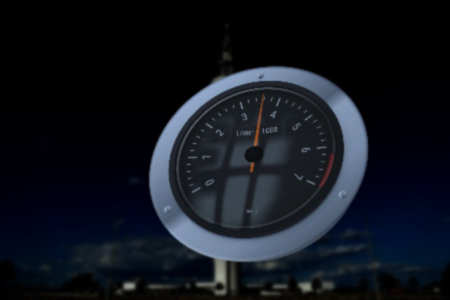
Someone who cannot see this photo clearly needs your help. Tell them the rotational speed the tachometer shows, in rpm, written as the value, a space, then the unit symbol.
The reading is 3600 rpm
